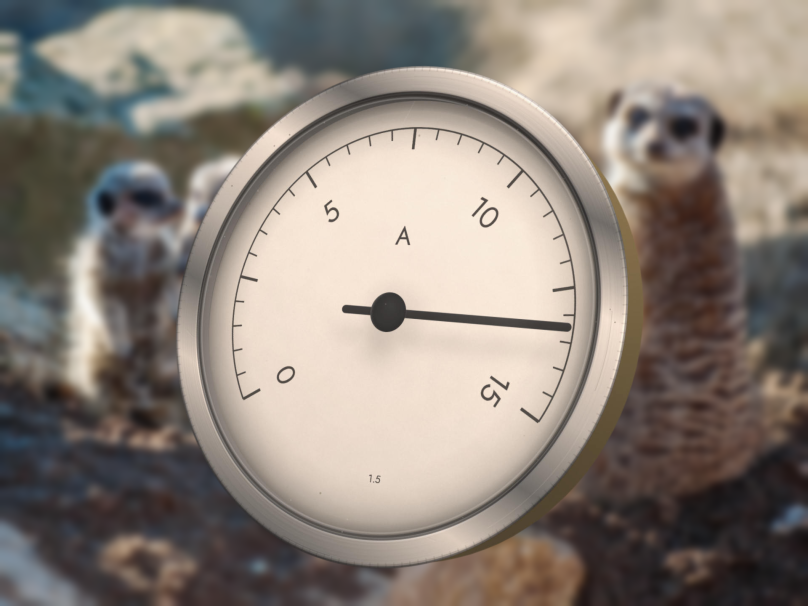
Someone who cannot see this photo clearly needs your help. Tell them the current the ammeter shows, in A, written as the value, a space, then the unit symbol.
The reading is 13.25 A
